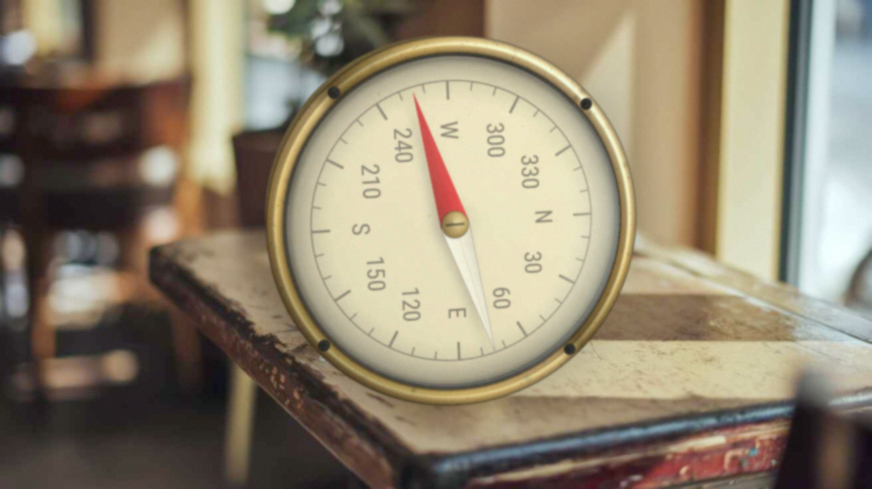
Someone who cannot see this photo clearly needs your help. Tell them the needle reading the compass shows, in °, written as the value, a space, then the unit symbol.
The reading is 255 °
